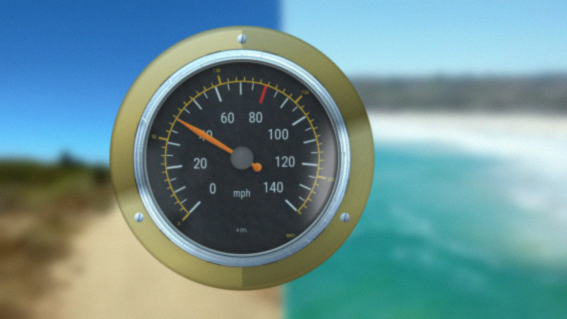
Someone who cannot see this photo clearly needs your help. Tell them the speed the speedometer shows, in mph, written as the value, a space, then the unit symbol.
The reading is 40 mph
